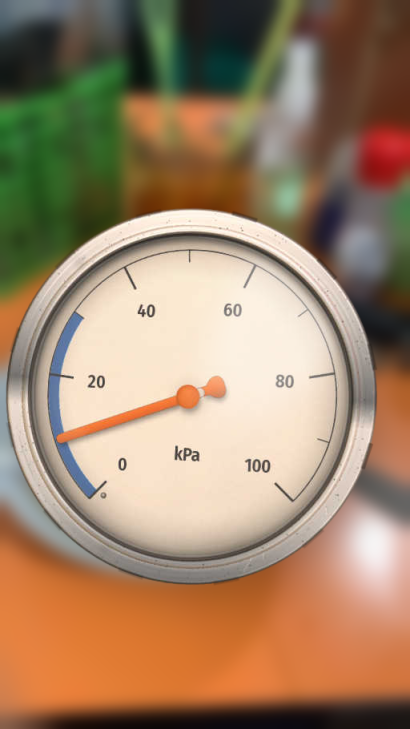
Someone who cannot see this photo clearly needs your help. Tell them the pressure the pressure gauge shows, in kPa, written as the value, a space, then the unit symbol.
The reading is 10 kPa
